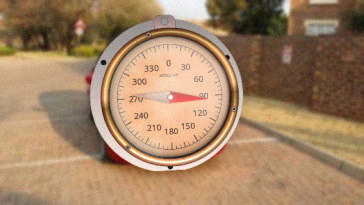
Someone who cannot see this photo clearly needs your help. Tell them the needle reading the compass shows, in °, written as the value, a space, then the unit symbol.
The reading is 95 °
